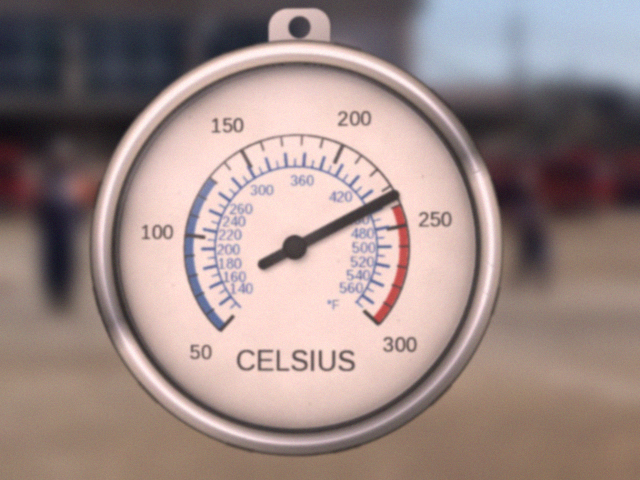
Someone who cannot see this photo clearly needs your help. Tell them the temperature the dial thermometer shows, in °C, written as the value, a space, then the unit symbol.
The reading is 235 °C
